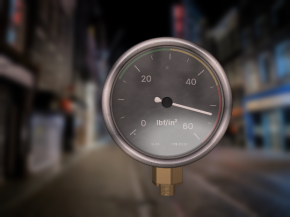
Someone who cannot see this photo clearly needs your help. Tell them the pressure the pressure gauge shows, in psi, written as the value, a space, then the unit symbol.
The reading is 52.5 psi
